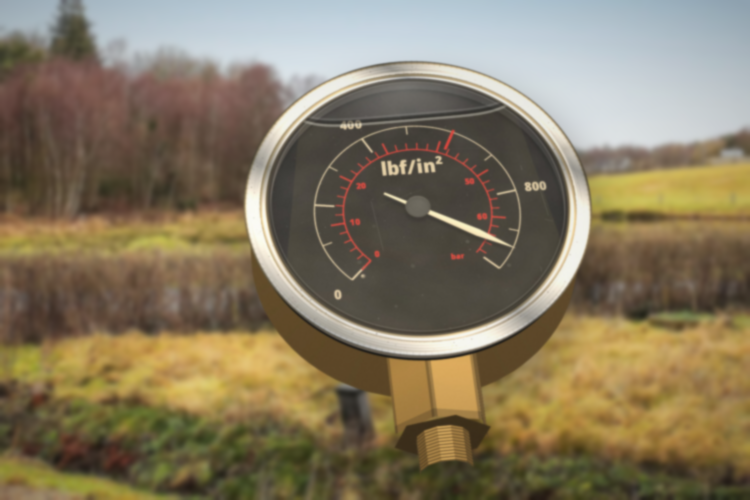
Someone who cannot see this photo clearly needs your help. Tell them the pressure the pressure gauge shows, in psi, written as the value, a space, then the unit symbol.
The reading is 950 psi
